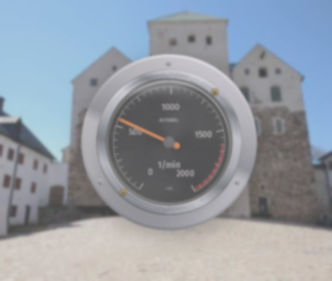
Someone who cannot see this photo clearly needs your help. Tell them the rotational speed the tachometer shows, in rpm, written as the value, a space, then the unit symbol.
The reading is 550 rpm
